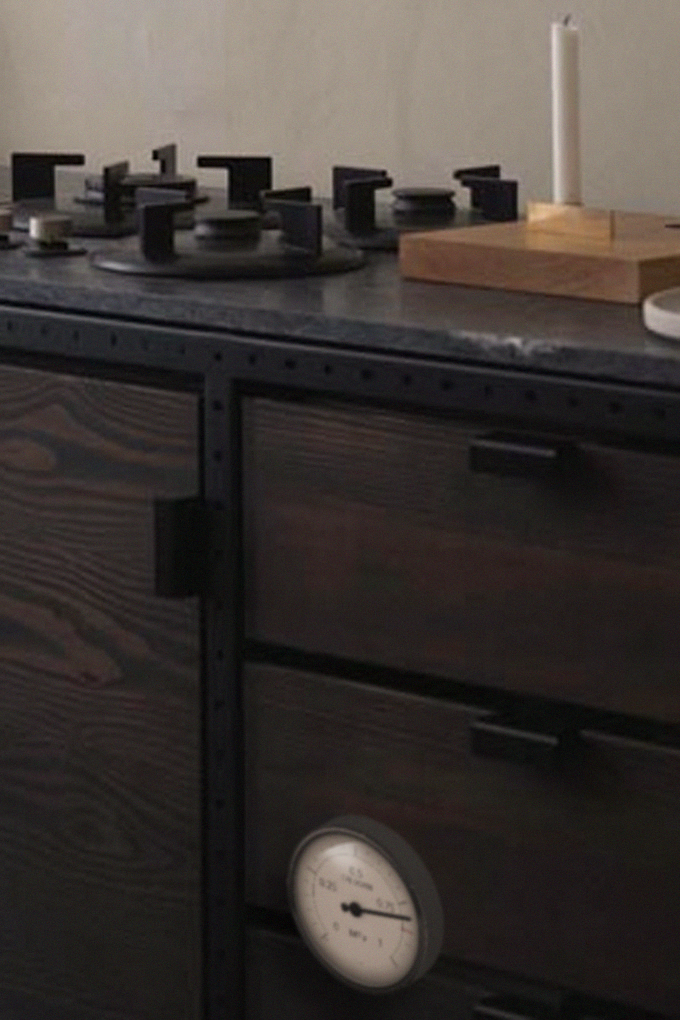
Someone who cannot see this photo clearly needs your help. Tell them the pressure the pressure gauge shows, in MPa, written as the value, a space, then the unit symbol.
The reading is 0.8 MPa
